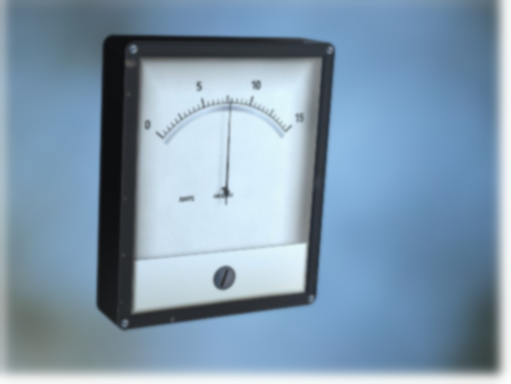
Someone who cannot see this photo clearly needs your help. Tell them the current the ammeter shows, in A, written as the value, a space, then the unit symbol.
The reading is 7.5 A
